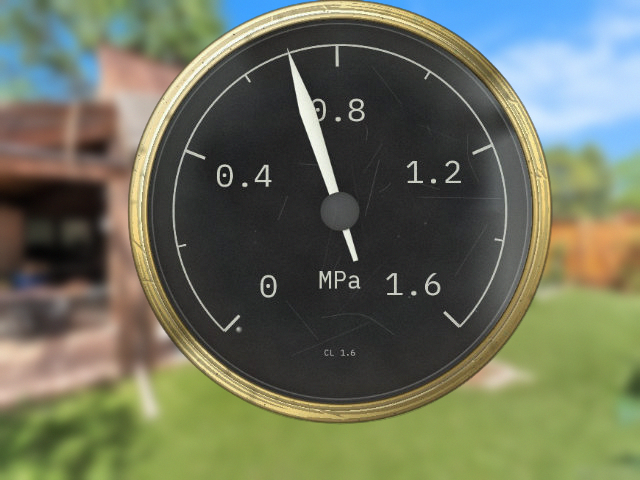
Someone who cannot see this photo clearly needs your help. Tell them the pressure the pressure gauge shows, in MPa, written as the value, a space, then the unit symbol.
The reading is 0.7 MPa
